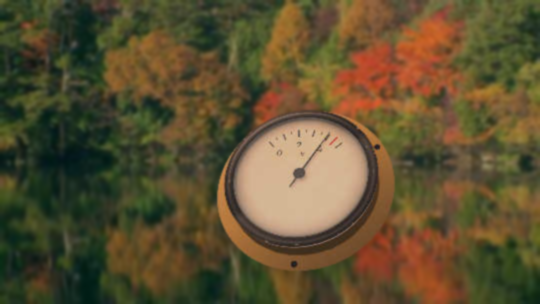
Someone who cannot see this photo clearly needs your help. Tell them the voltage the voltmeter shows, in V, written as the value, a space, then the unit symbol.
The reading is 4 V
